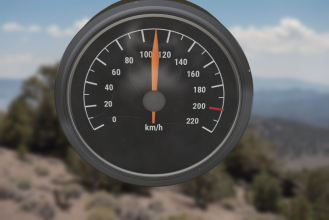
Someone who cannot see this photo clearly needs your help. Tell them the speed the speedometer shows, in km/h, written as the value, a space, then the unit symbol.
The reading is 110 km/h
